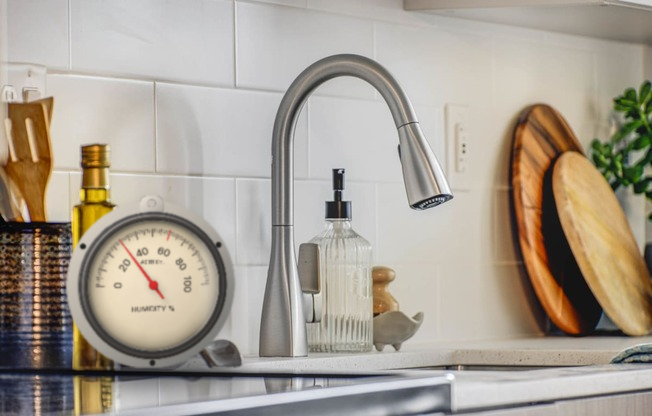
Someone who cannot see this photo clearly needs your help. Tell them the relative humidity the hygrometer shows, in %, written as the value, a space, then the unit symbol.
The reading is 30 %
